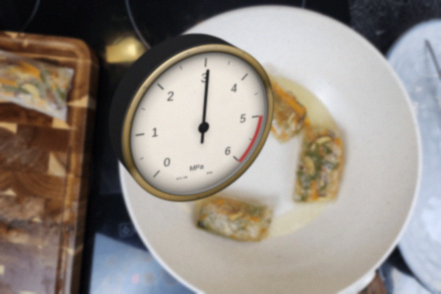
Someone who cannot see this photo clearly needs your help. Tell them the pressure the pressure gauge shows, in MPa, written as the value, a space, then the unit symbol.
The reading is 3 MPa
